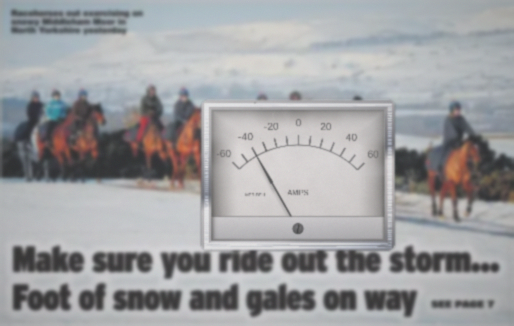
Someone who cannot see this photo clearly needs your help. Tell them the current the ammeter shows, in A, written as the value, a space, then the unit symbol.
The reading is -40 A
